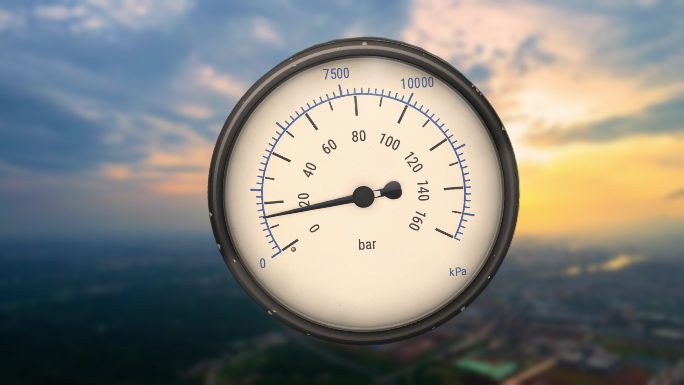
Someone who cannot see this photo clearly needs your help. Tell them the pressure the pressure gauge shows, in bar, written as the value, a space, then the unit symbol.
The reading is 15 bar
